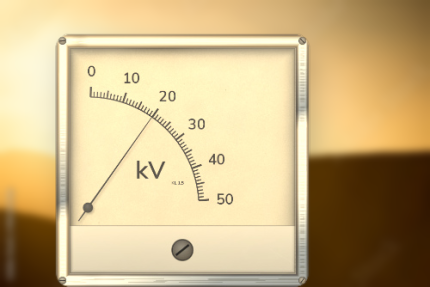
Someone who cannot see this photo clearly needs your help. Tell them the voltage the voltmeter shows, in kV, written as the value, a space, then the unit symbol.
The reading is 20 kV
